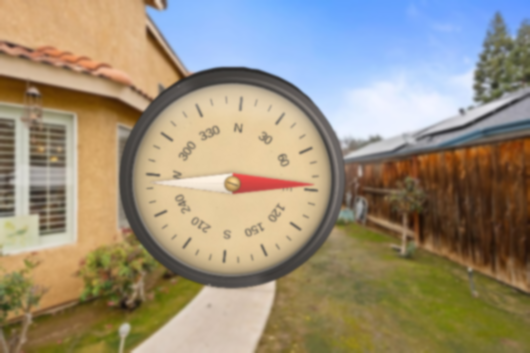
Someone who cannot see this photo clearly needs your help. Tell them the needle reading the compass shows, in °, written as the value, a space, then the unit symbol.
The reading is 85 °
